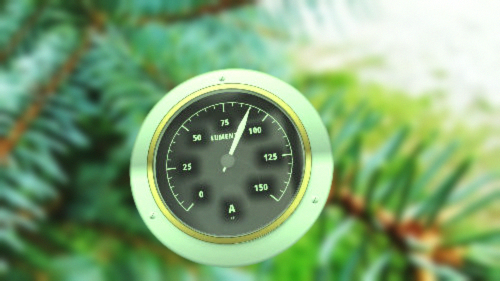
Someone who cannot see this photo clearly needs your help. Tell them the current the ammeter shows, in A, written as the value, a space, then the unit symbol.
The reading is 90 A
